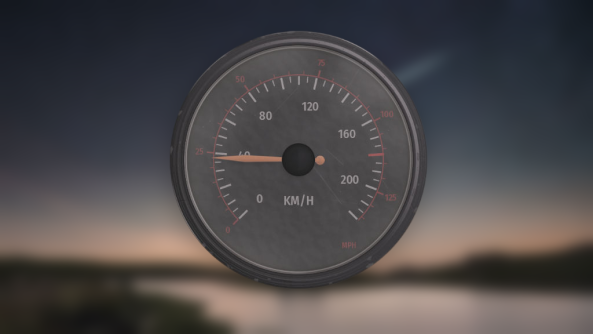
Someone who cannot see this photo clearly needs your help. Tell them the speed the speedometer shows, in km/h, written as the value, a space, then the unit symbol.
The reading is 37.5 km/h
